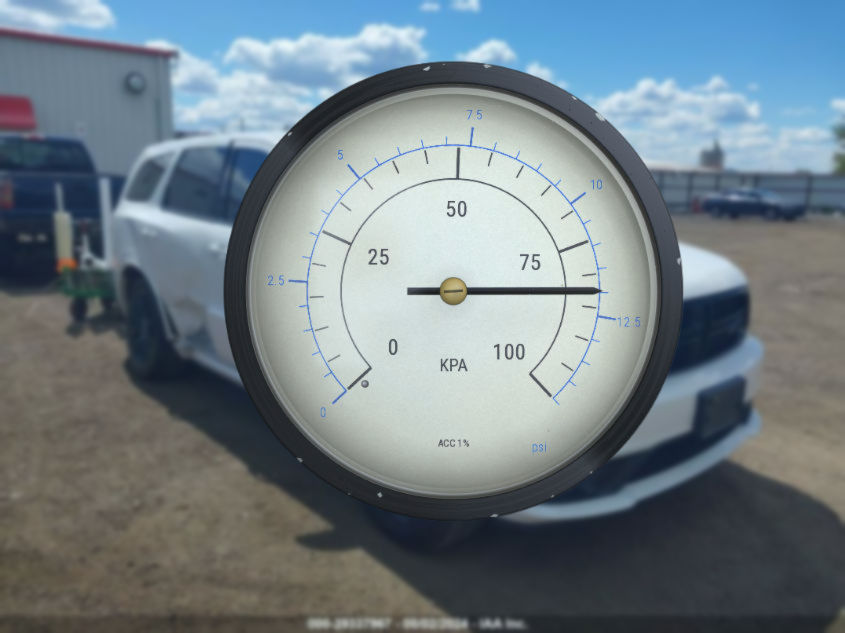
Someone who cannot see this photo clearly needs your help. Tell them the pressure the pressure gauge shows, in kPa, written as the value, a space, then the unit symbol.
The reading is 82.5 kPa
